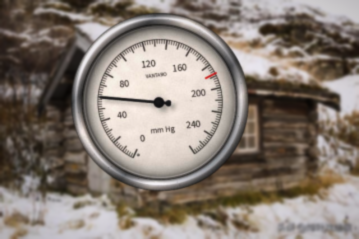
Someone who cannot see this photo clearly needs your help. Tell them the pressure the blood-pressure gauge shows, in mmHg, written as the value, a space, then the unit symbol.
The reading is 60 mmHg
